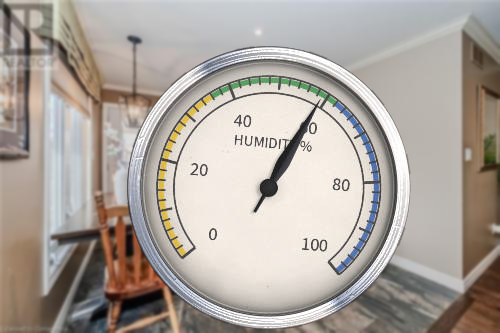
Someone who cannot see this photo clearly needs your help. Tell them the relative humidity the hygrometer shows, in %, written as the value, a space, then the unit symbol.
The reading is 59 %
